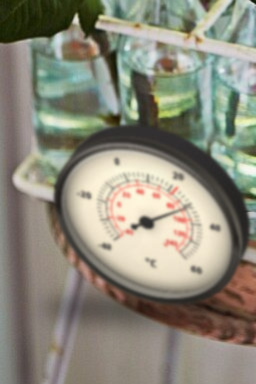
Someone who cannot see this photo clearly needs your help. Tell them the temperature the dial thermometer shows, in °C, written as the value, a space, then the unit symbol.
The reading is 30 °C
